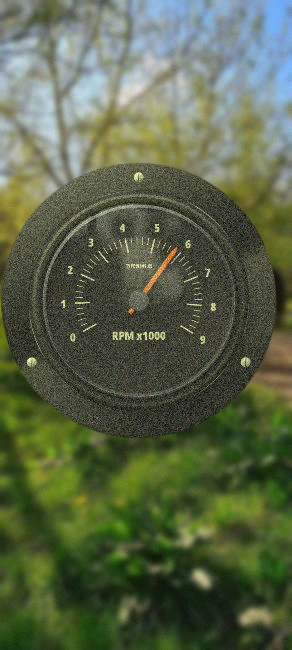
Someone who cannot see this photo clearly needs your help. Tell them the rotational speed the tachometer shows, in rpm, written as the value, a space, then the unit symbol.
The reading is 5800 rpm
